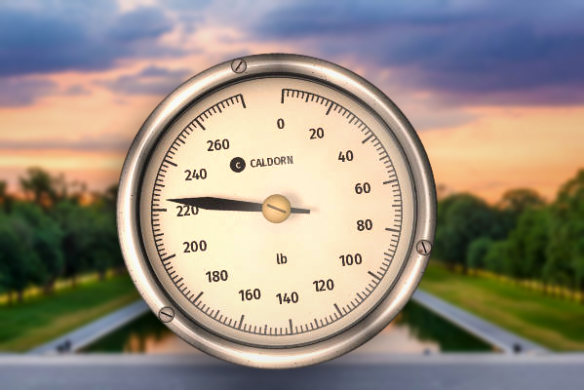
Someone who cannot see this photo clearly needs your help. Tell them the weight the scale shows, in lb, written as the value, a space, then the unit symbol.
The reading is 224 lb
